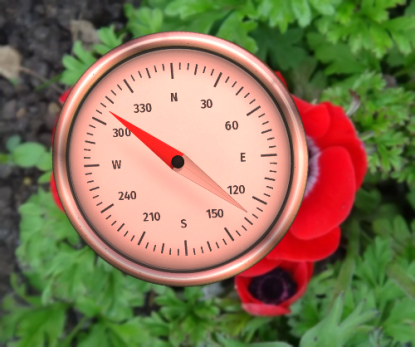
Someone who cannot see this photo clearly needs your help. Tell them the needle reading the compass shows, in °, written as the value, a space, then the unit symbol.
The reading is 310 °
